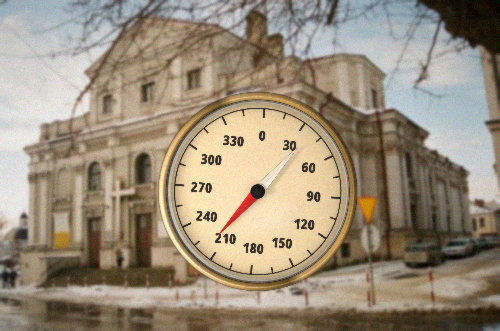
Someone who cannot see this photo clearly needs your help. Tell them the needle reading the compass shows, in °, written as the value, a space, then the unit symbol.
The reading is 217.5 °
